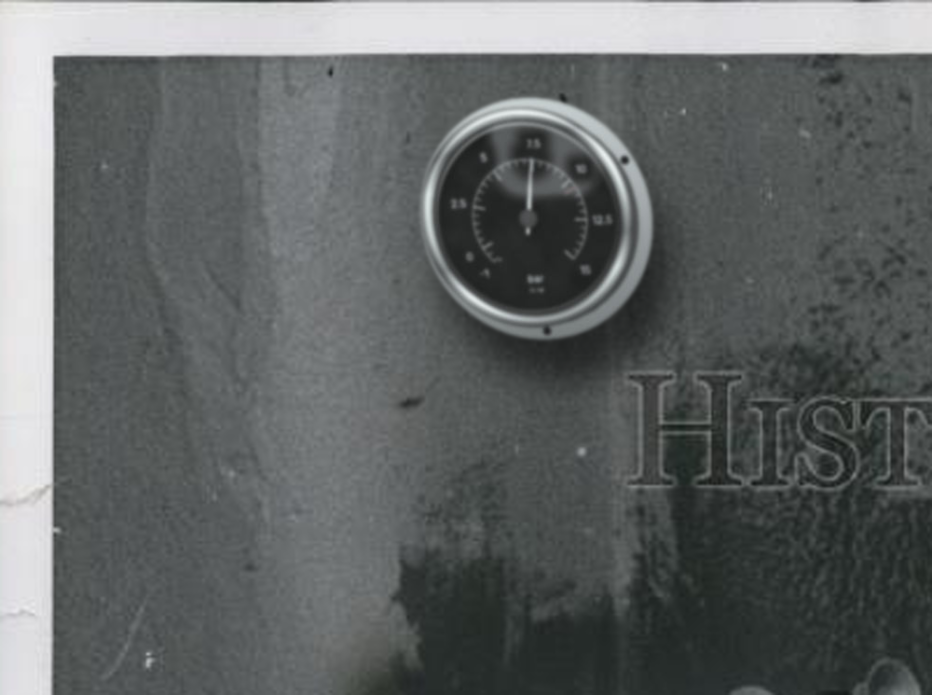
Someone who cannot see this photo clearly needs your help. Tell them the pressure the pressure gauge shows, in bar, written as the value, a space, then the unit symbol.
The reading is 7.5 bar
